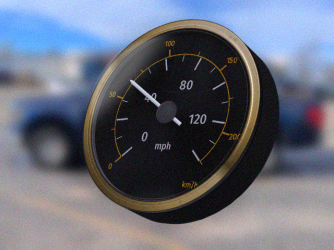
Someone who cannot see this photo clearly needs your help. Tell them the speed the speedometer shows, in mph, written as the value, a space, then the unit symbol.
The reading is 40 mph
